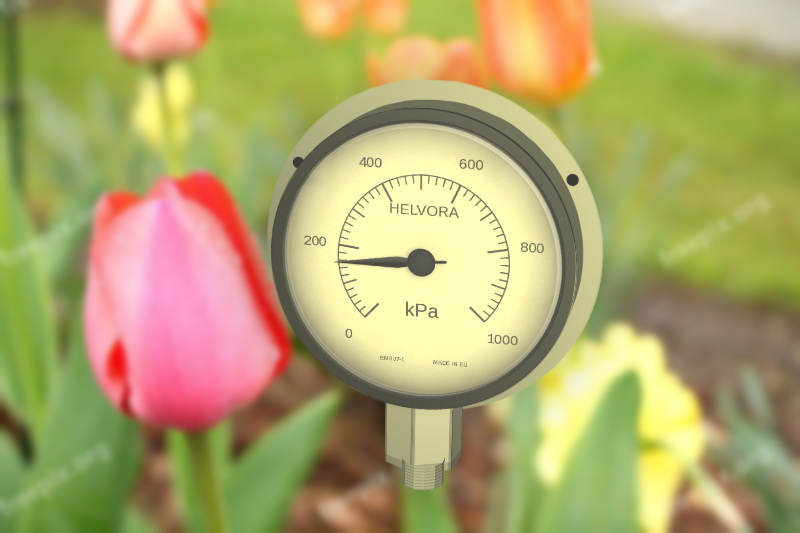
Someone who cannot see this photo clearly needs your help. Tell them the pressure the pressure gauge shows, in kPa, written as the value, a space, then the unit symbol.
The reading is 160 kPa
